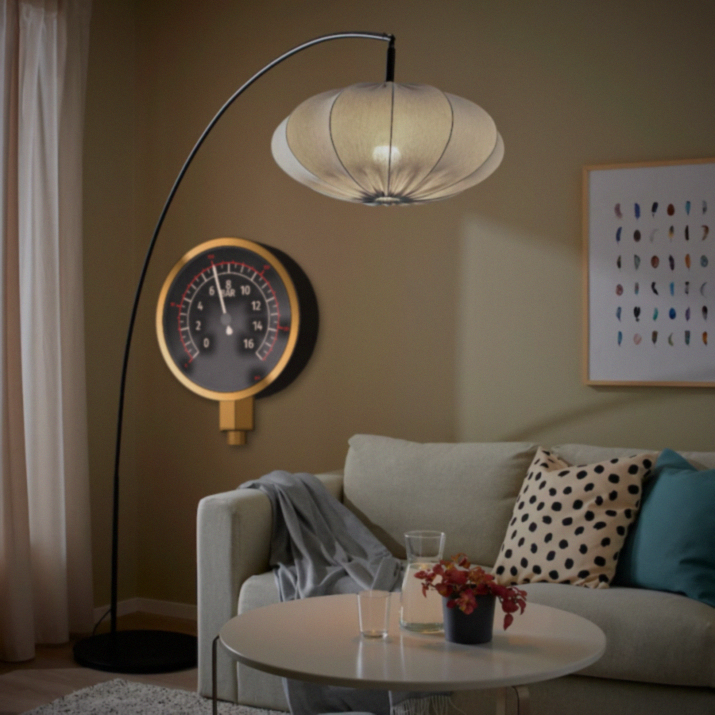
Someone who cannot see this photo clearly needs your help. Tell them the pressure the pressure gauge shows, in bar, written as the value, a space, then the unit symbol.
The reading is 7 bar
